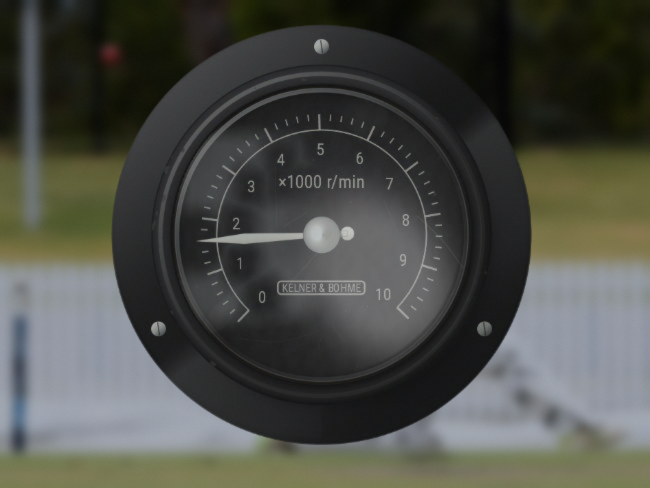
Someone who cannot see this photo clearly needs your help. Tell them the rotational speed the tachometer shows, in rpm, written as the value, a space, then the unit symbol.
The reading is 1600 rpm
